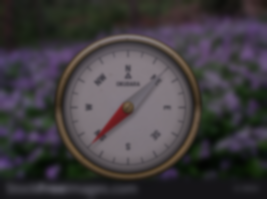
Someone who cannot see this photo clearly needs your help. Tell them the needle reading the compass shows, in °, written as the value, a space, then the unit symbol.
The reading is 225 °
